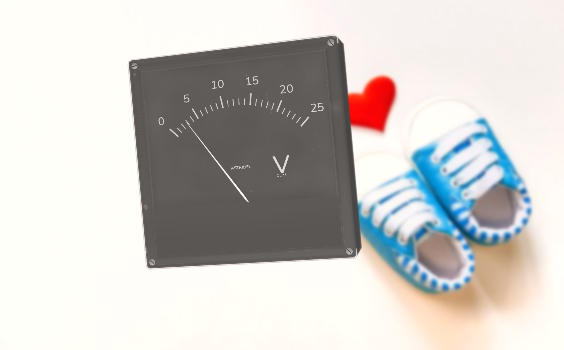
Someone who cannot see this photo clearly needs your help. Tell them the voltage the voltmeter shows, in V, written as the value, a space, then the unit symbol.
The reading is 3 V
